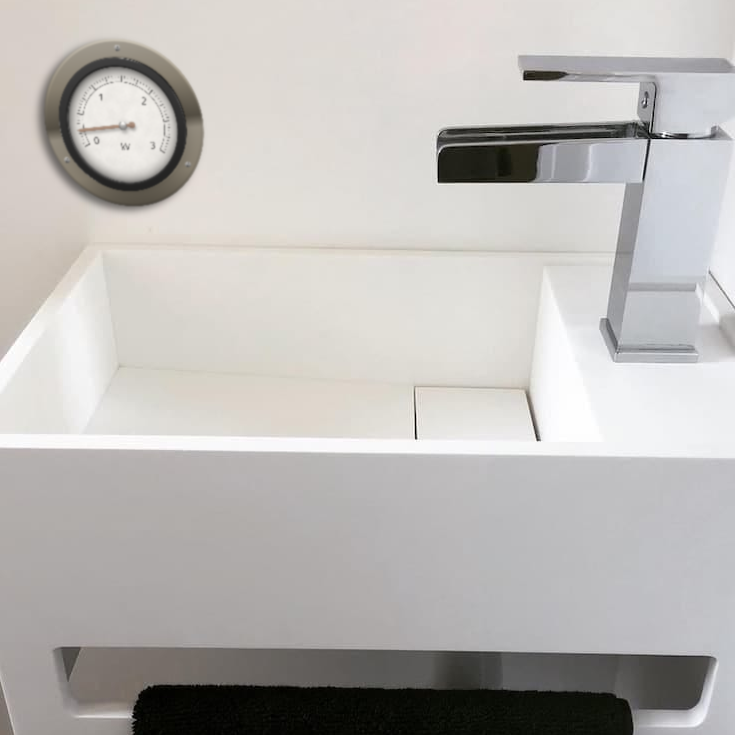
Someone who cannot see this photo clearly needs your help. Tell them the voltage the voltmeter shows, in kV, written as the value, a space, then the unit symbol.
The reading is 0.25 kV
